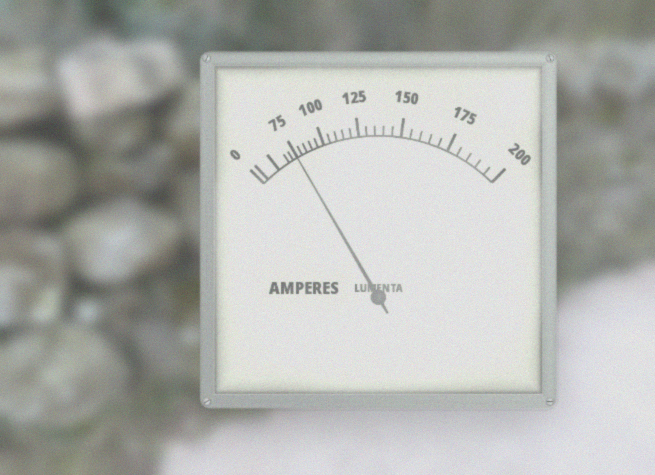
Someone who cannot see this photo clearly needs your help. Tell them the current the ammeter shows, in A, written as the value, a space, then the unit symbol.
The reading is 75 A
